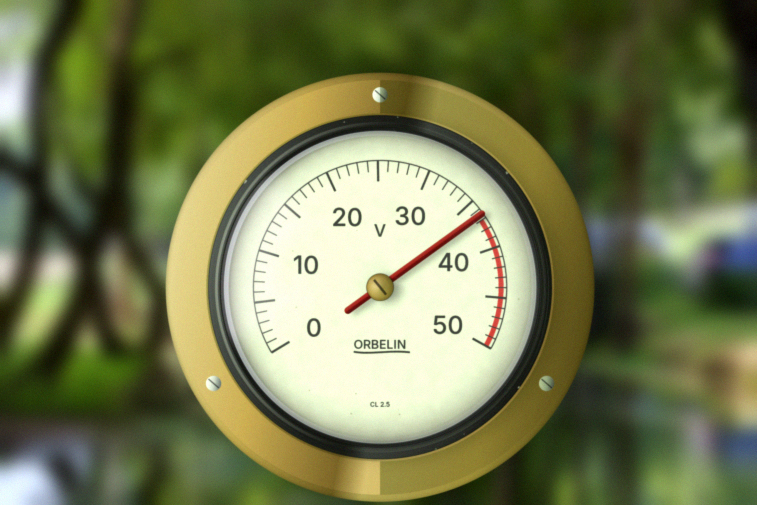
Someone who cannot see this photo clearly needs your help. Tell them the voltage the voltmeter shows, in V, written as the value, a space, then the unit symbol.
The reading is 36.5 V
